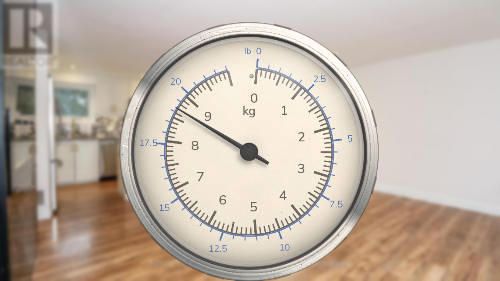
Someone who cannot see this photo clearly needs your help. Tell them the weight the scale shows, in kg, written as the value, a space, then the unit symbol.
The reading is 8.7 kg
